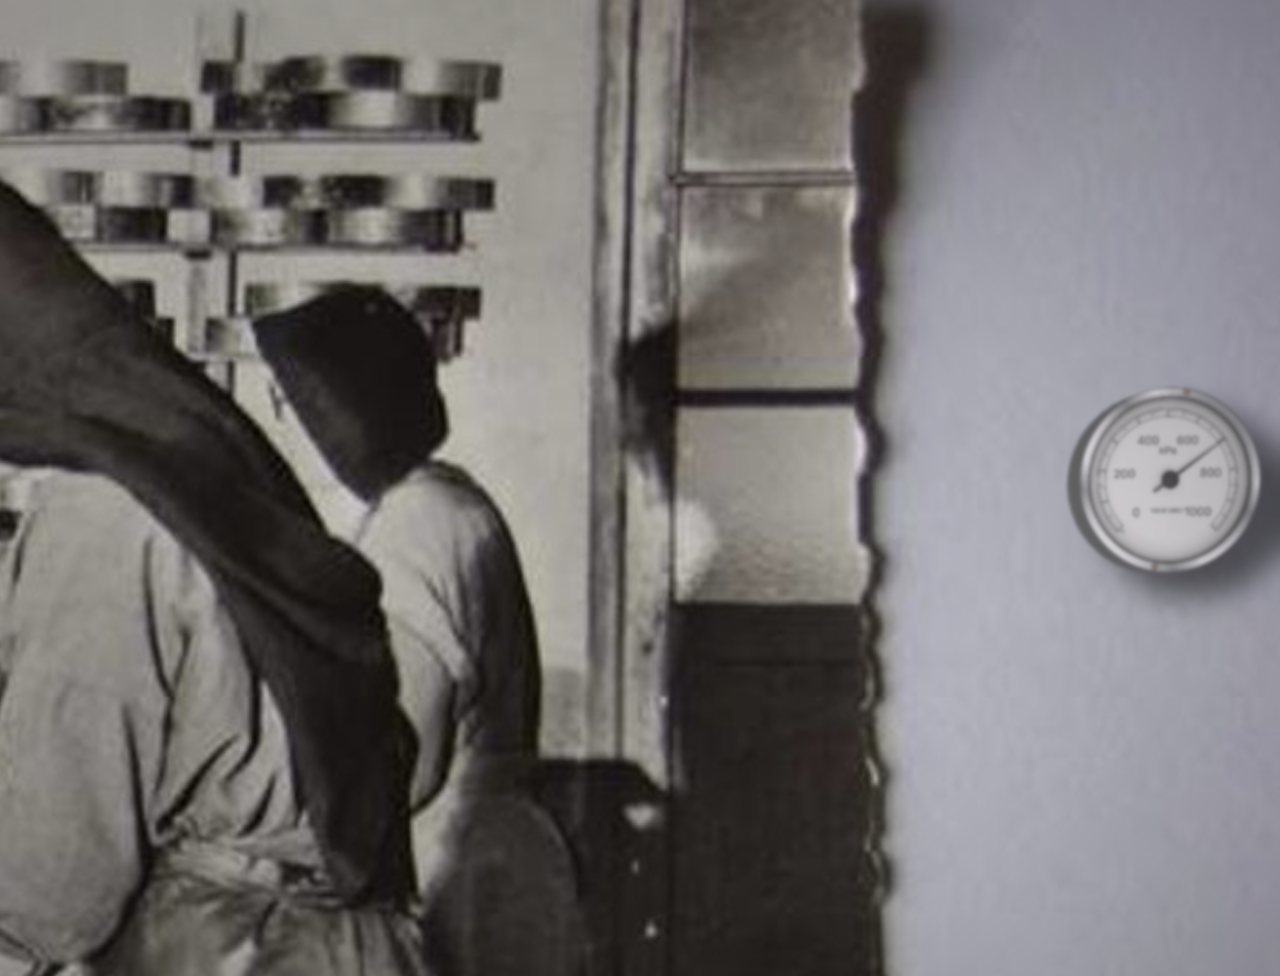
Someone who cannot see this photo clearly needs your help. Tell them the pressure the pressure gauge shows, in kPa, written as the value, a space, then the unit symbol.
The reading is 700 kPa
